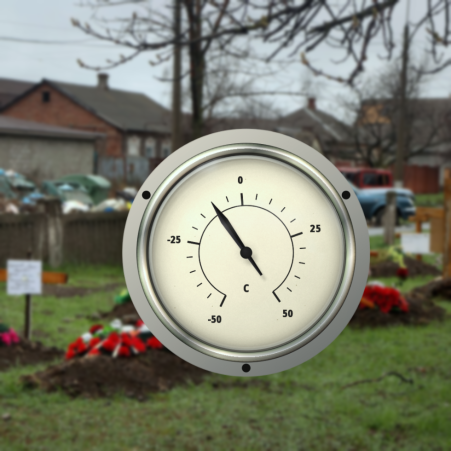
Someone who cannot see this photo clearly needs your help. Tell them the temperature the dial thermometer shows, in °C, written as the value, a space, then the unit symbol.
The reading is -10 °C
